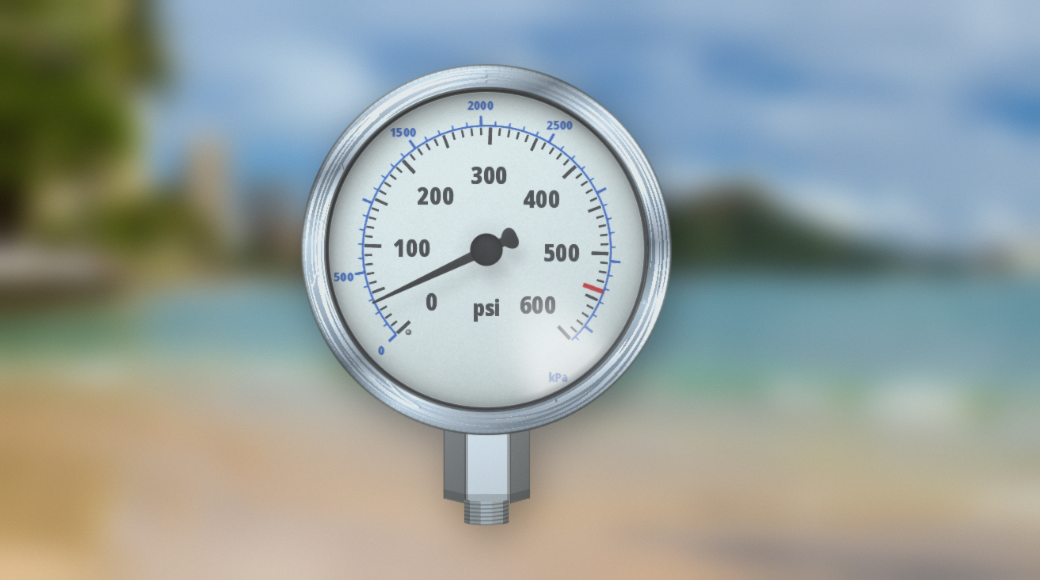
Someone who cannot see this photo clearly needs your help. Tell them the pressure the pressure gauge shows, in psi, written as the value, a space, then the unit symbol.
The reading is 40 psi
